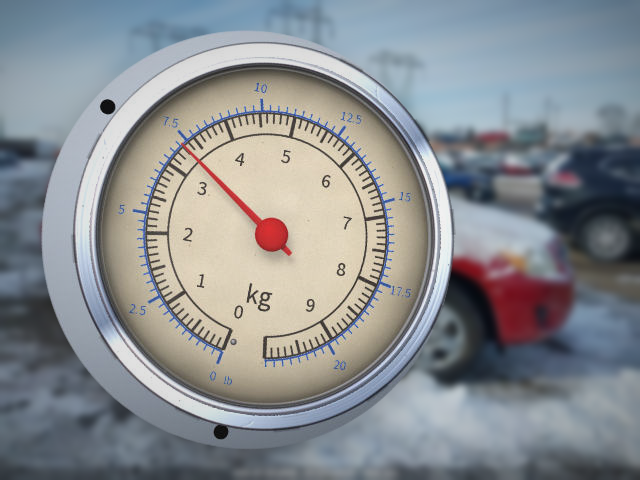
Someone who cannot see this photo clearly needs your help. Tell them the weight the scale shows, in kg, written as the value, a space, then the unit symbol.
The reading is 3.3 kg
